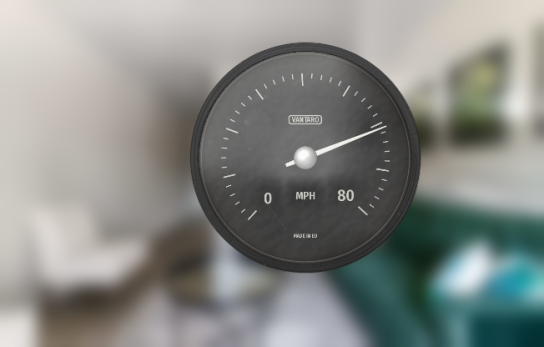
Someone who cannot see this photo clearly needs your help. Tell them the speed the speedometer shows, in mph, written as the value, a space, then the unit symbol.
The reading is 61 mph
